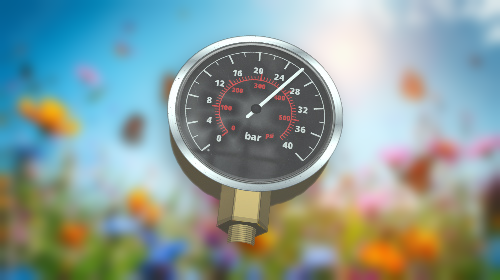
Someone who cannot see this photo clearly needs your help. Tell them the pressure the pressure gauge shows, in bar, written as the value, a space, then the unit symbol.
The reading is 26 bar
